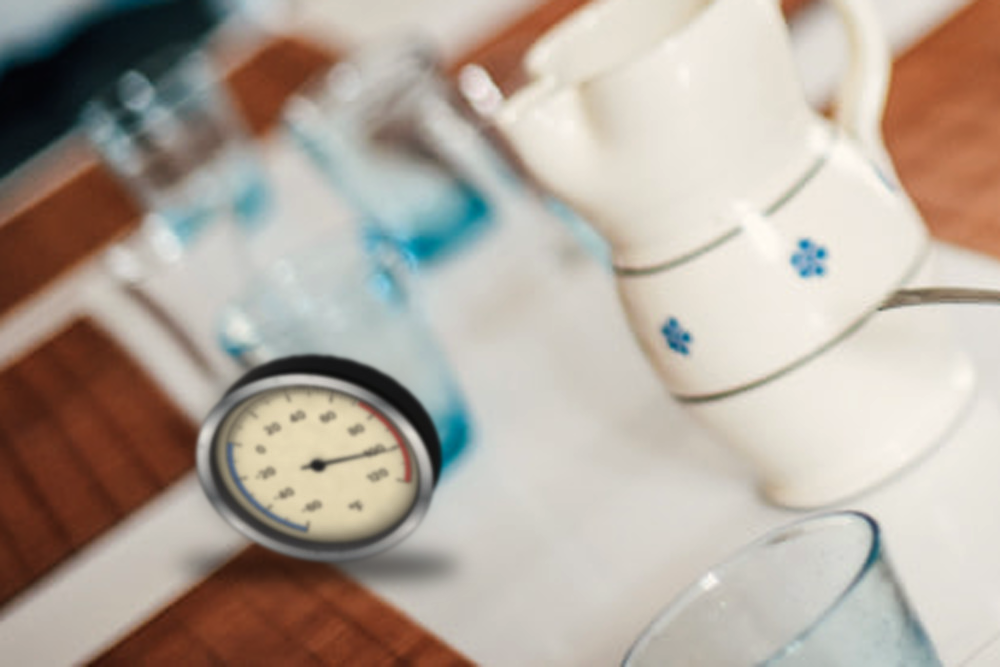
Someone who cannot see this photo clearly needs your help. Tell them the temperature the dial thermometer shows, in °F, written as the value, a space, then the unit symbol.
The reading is 100 °F
